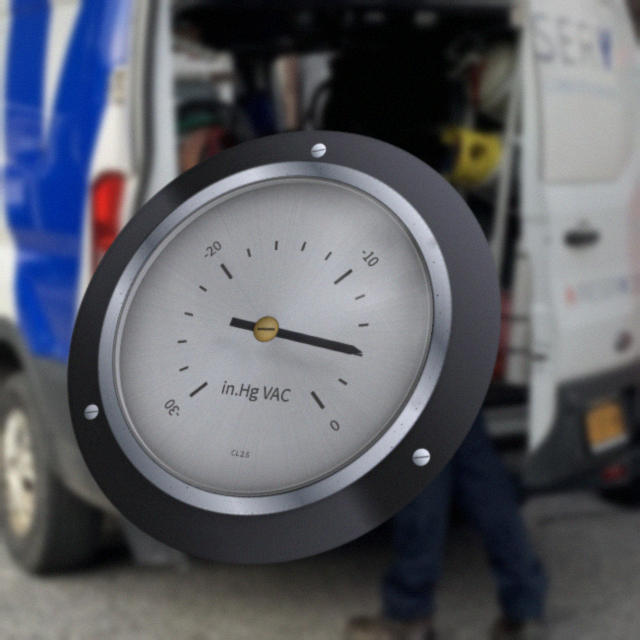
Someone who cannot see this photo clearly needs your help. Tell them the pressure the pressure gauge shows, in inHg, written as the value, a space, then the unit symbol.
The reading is -4 inHg
